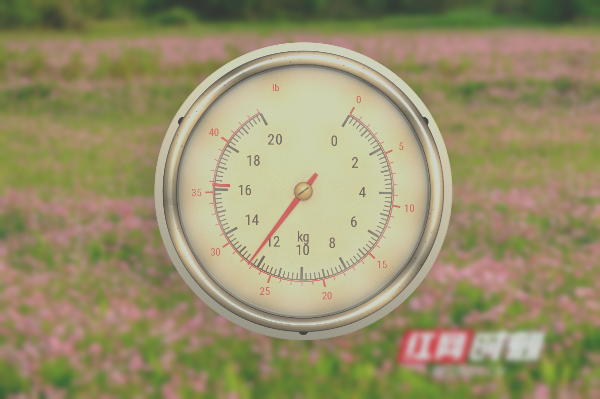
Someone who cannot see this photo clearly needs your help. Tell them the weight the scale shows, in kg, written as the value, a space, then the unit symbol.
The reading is 12.4 kg
